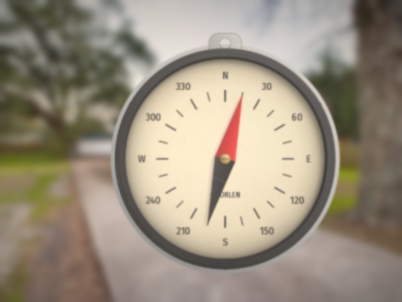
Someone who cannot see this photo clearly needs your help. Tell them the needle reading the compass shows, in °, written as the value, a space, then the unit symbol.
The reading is 15 °
